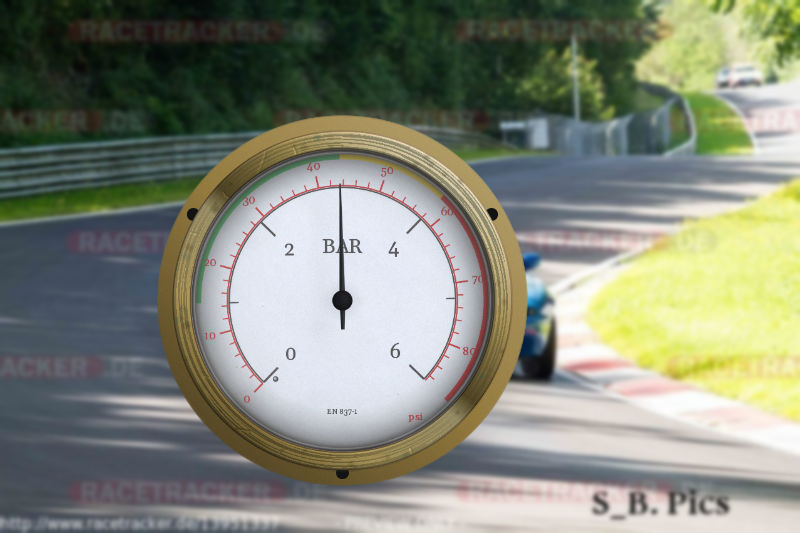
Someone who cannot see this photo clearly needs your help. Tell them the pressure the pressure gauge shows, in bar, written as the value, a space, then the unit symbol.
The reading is 3 bar
